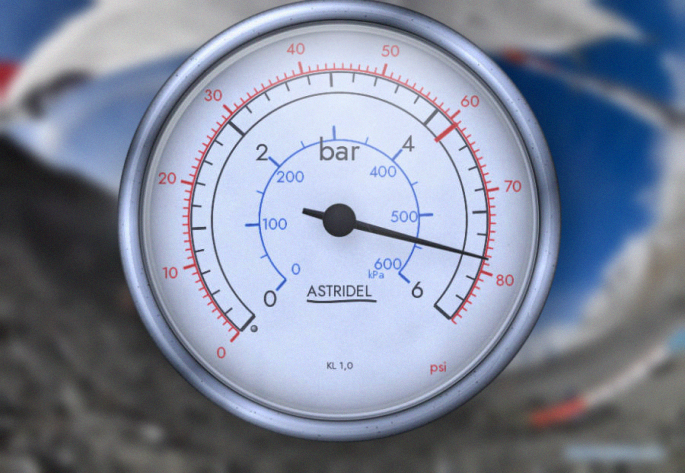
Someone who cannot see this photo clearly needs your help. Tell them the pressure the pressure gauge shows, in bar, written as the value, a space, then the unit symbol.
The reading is 5.4 bar
